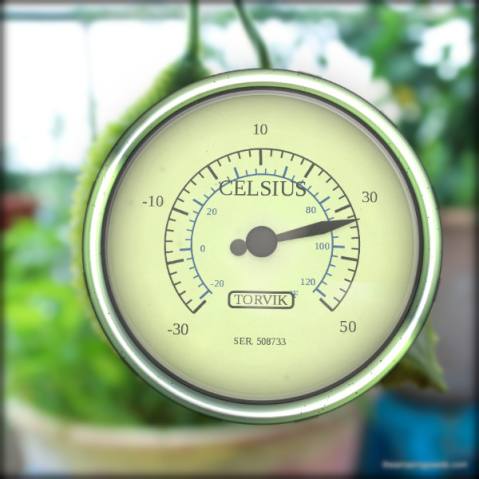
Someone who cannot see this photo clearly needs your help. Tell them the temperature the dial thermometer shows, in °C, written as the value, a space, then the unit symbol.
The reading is 33 °C
